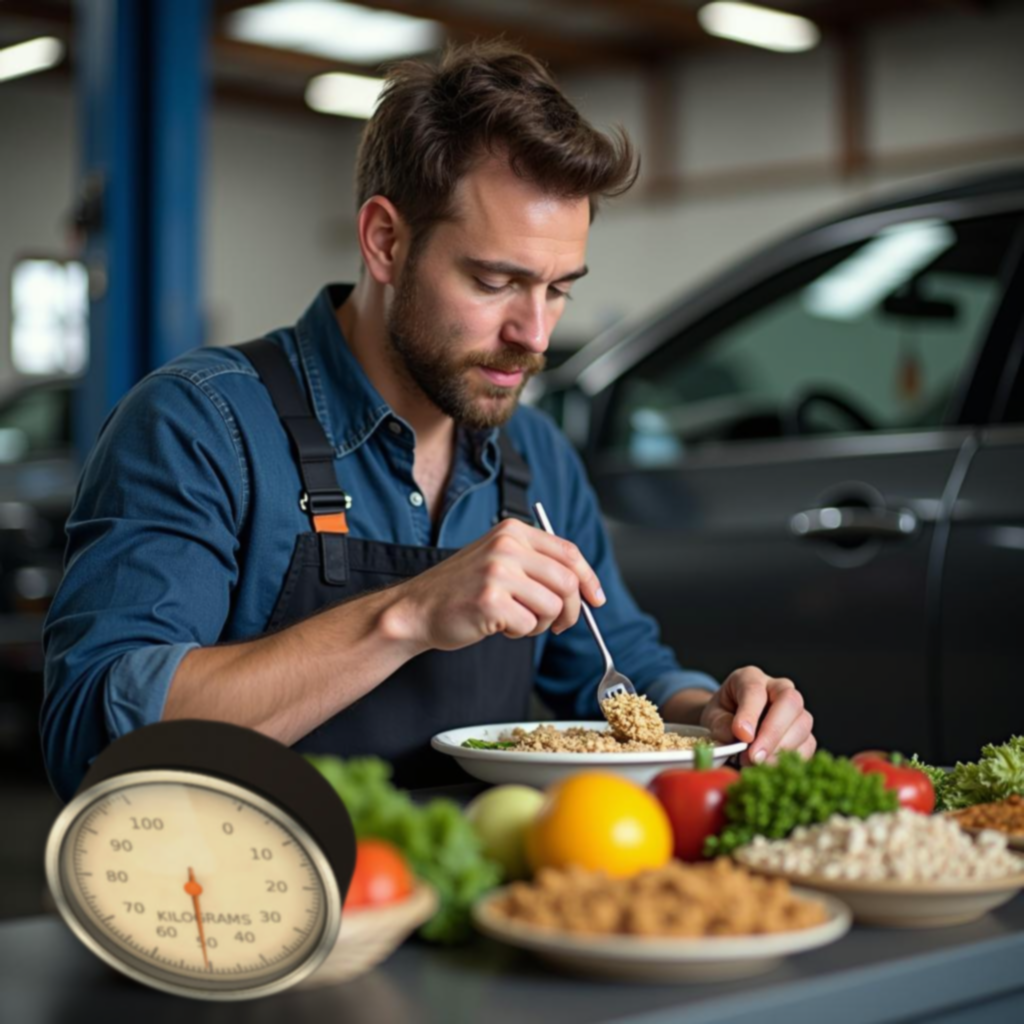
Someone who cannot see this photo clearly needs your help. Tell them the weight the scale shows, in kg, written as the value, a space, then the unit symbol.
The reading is 50 kg
